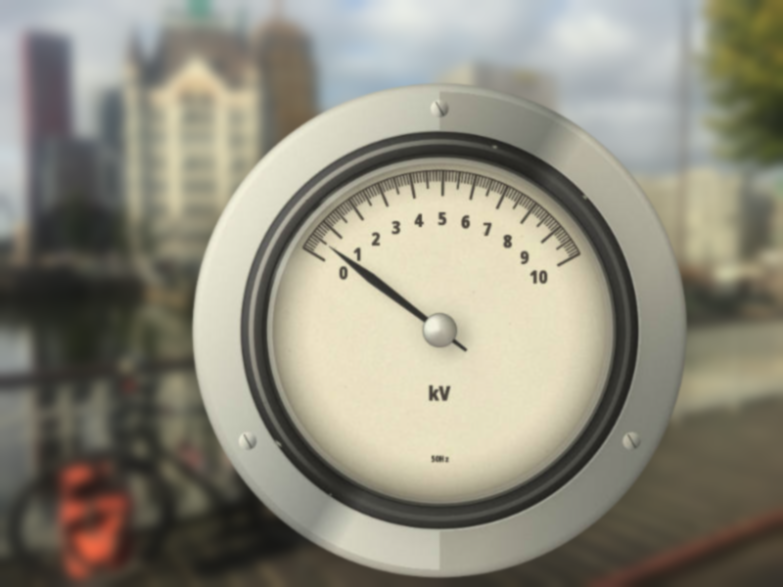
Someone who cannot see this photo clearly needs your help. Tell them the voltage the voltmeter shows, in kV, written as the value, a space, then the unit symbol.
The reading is 0.5 kV
